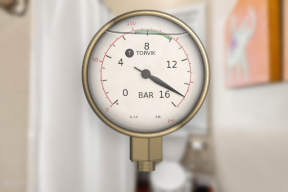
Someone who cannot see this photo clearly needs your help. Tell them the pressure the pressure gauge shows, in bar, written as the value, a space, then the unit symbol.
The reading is 15 bar
